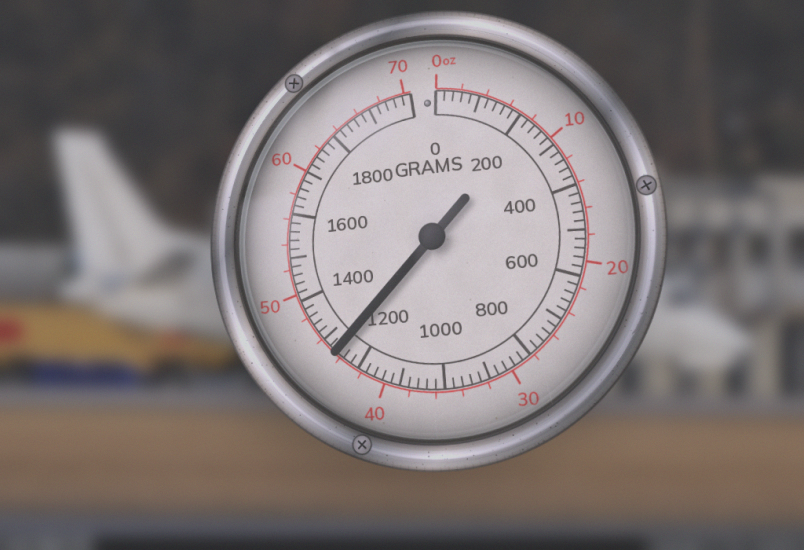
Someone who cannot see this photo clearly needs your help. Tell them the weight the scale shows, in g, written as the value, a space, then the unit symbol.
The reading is 1260 g
